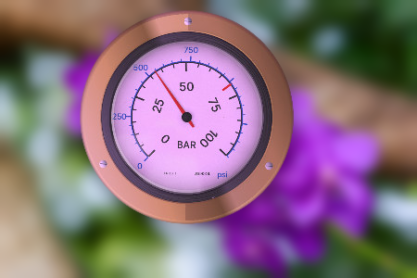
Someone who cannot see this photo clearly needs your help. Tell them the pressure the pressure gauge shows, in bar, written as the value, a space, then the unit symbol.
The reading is 37.5 bar
